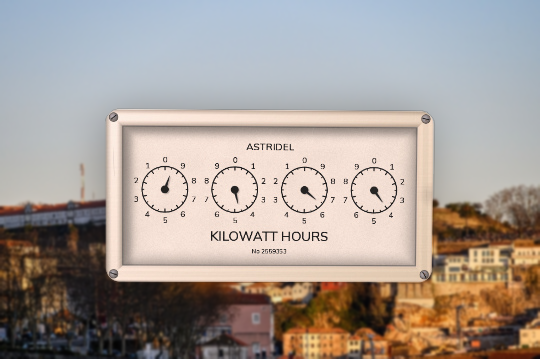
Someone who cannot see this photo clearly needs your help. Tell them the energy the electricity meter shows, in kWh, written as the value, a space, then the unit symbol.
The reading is 9464 kWh
